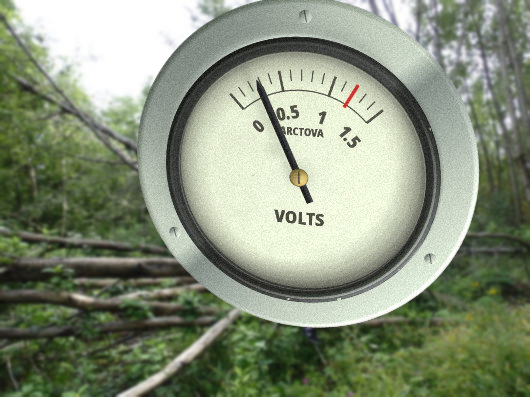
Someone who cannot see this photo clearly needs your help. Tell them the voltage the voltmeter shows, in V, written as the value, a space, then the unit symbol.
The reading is 0.3 V
